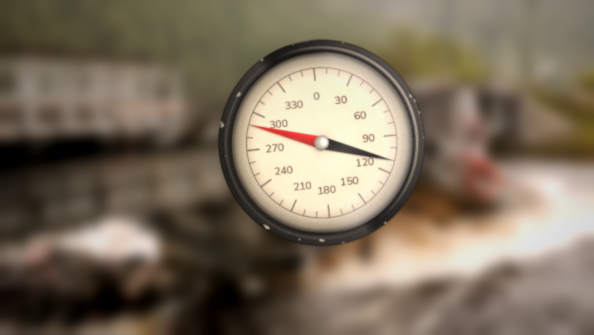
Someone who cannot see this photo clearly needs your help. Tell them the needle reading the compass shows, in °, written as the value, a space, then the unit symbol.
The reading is 290 °
